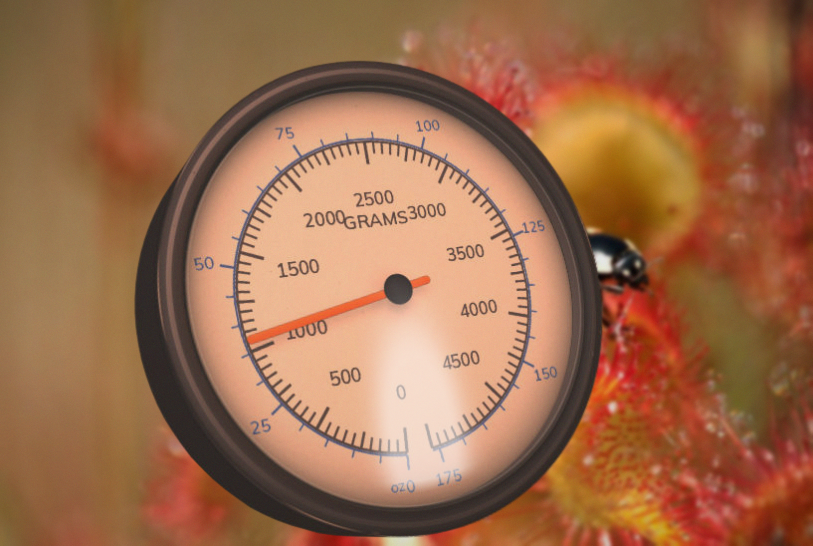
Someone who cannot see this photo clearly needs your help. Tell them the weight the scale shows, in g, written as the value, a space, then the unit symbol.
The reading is 1050 g
